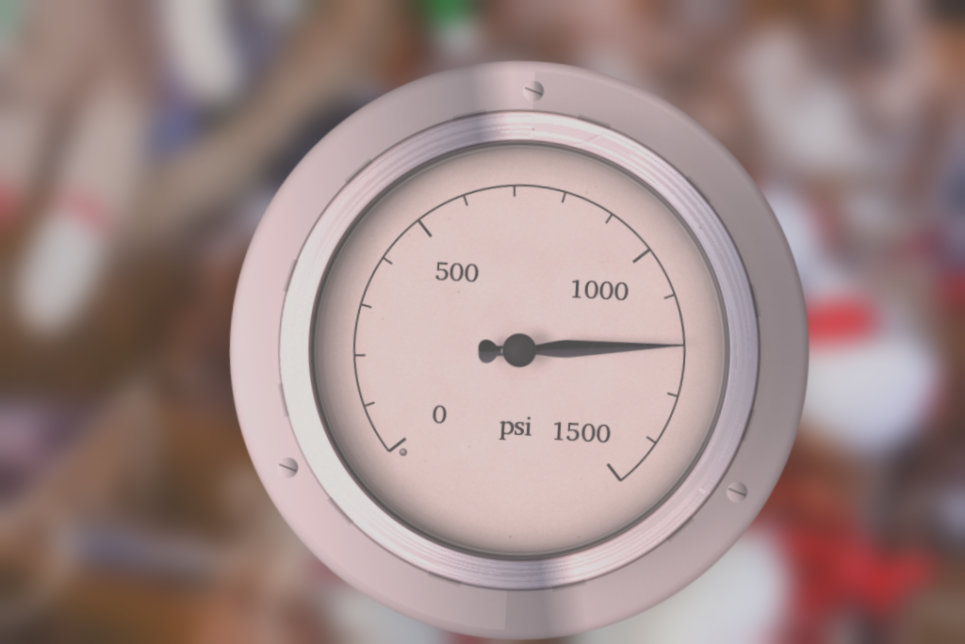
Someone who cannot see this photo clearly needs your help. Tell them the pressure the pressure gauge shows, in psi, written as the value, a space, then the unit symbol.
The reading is 1200 psi
